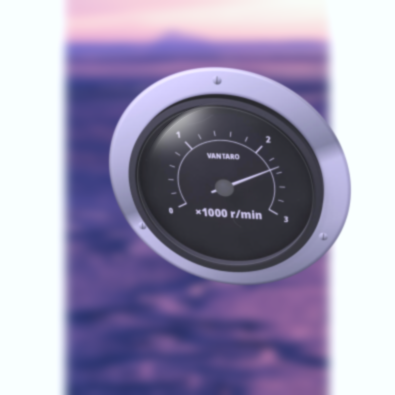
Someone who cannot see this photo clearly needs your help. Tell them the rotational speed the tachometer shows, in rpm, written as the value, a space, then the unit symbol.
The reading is 2300 rpm
